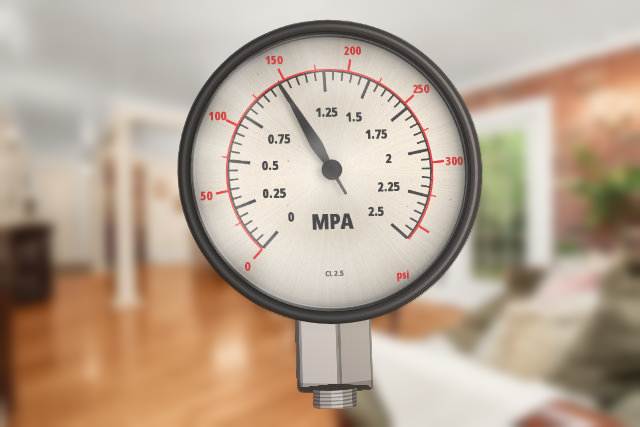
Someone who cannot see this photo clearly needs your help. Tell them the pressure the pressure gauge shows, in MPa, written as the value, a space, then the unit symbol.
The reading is 1 MPa
